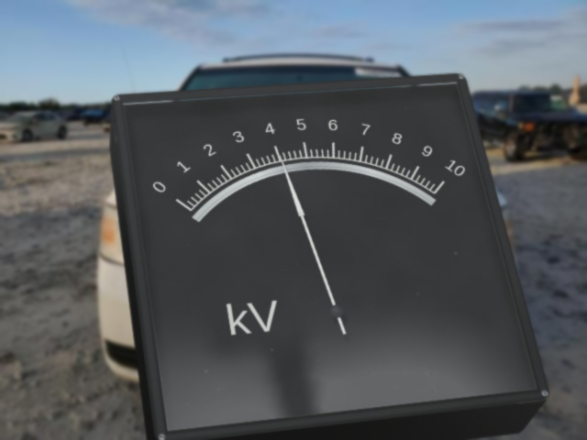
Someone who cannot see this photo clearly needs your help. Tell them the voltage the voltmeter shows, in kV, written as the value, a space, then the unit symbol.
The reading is 4 kV
